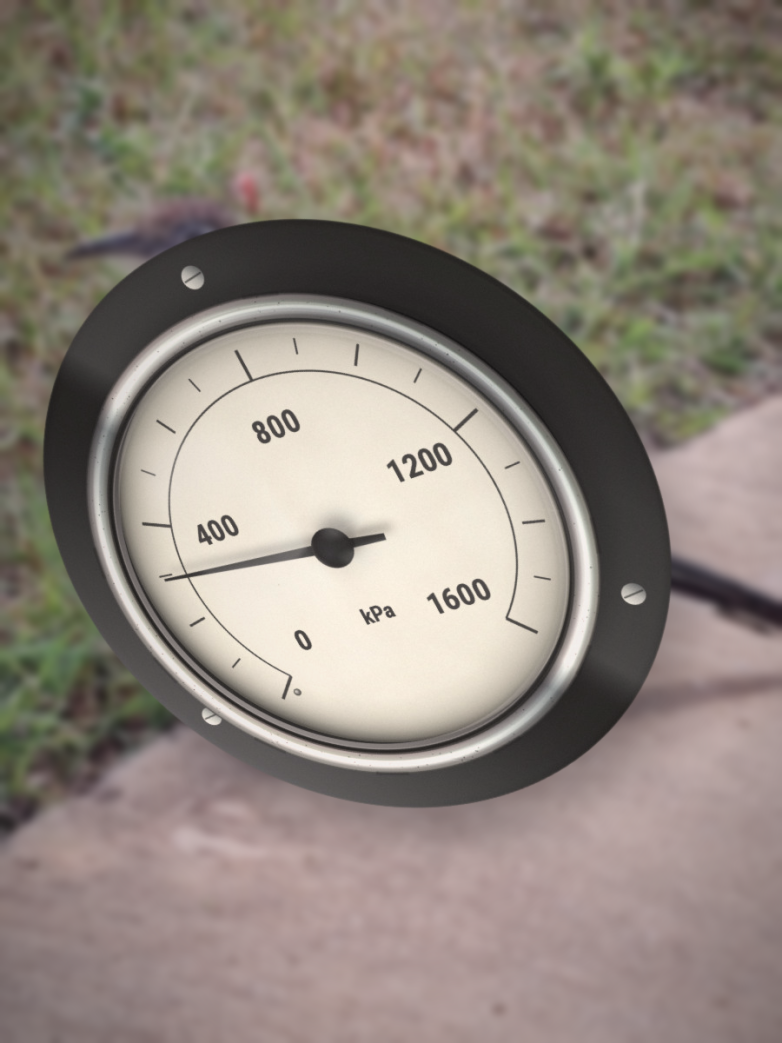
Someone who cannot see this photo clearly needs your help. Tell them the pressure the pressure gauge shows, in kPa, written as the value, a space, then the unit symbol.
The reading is 300 kPa
